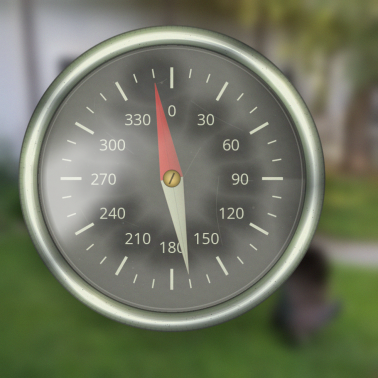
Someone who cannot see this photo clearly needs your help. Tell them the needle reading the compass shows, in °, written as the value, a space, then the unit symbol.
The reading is 350 °
